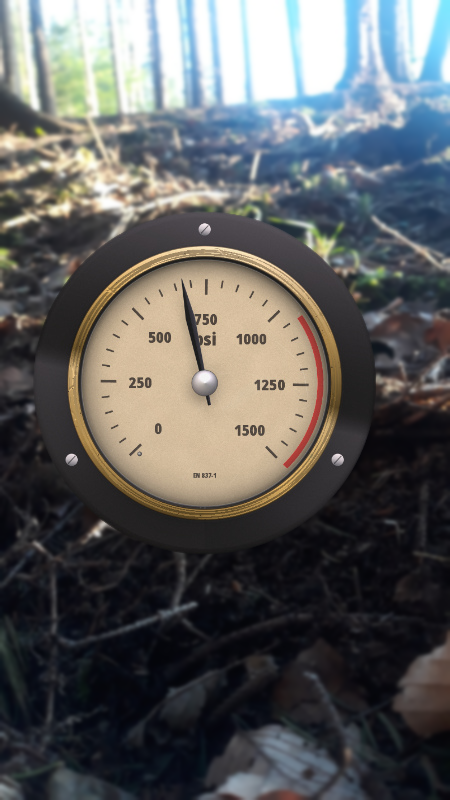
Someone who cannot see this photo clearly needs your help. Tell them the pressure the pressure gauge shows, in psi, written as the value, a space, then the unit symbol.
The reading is 675 psi
